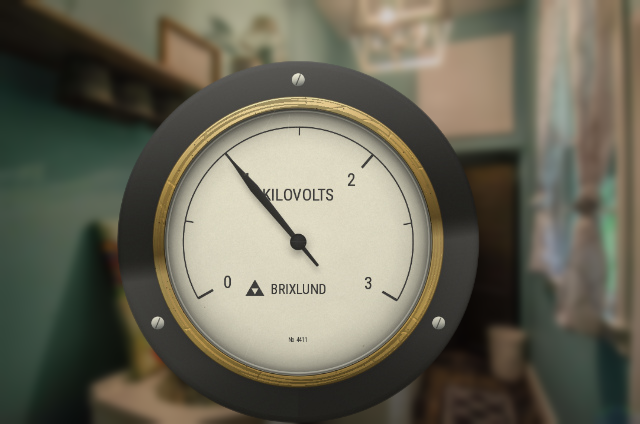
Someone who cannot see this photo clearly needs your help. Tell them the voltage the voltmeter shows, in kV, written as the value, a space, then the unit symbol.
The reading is 1 kV
